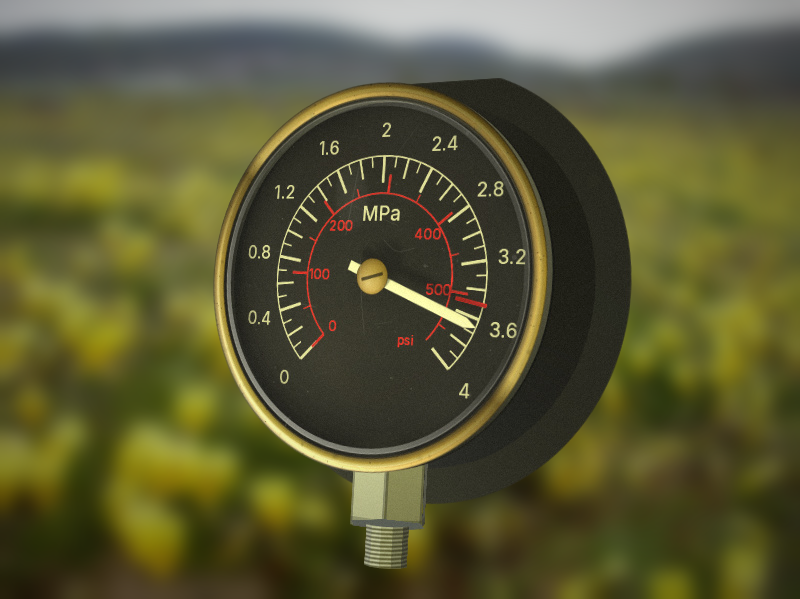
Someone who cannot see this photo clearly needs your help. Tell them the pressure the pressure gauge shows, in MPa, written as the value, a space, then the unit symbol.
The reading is 3.65 MPa
